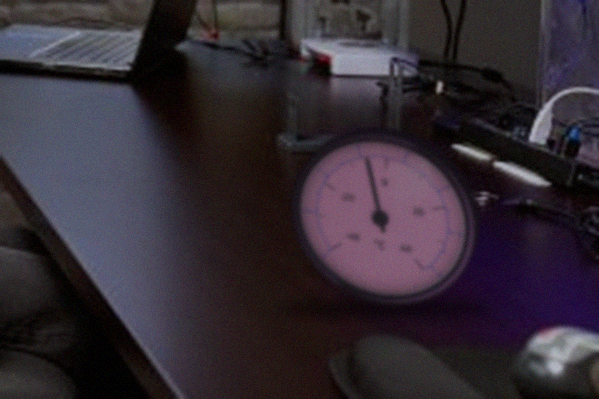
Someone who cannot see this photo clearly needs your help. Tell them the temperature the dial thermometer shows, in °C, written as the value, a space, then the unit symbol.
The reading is -5 °C
